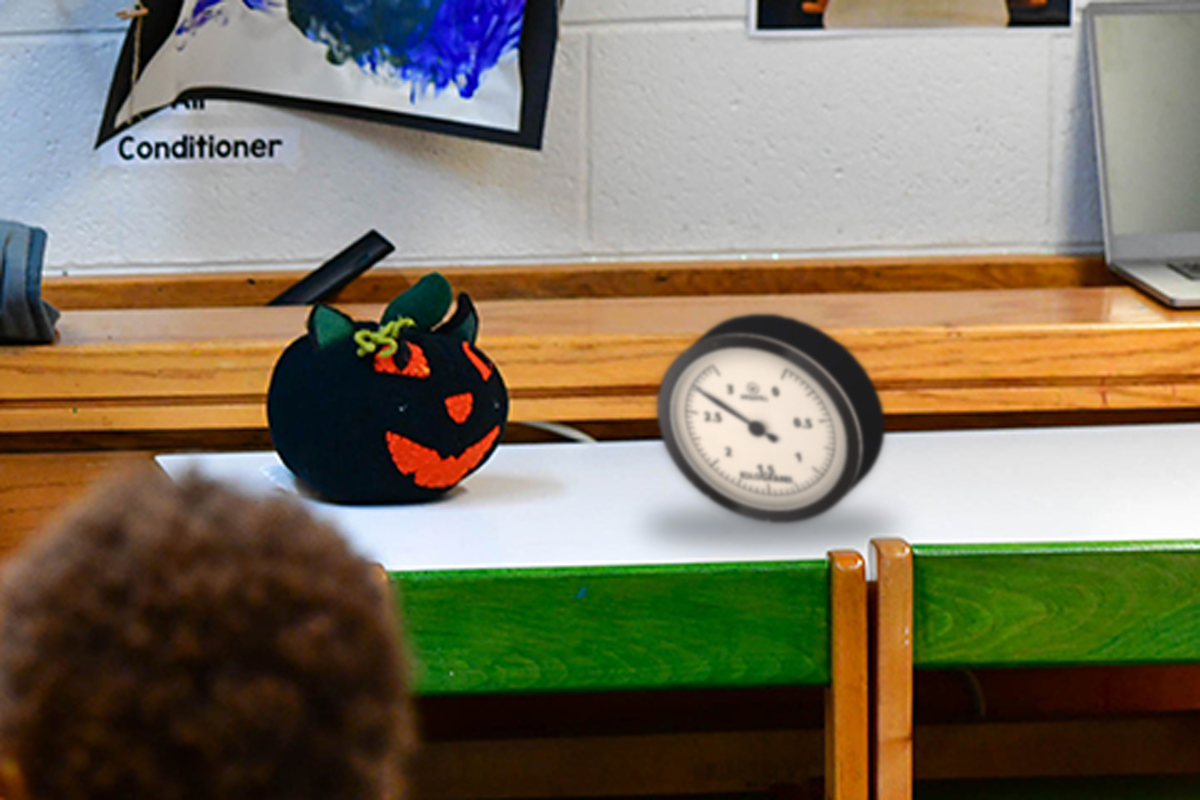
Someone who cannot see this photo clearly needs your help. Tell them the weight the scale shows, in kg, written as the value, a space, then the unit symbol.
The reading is 2.75 kg
